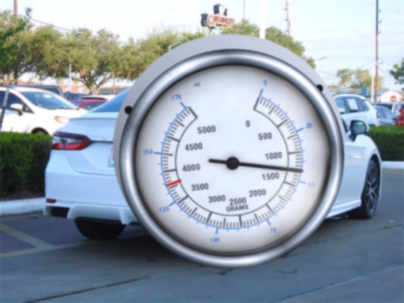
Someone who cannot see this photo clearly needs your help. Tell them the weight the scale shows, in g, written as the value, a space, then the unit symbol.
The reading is 1250 g
